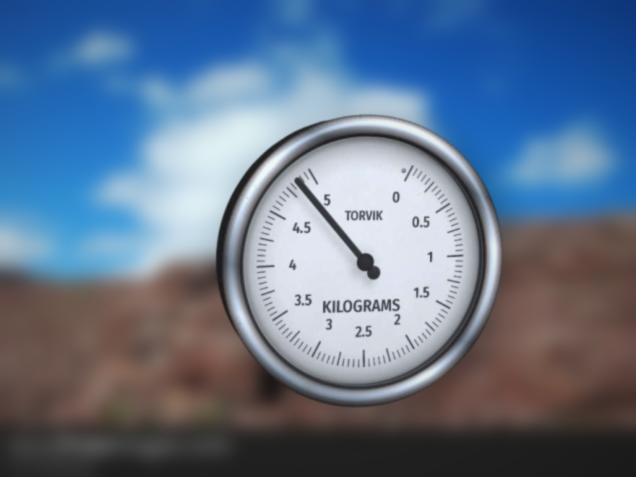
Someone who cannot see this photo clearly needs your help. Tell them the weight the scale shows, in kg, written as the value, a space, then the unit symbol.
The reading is 4.85 kg
